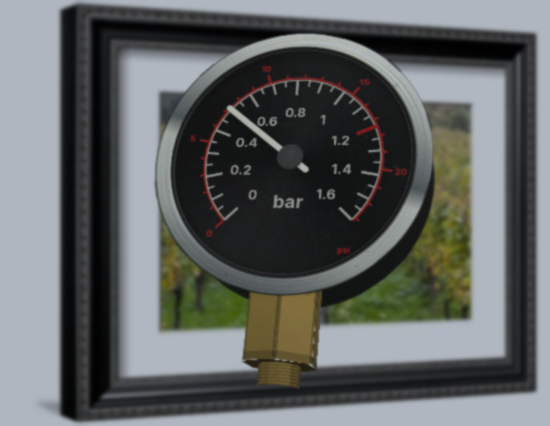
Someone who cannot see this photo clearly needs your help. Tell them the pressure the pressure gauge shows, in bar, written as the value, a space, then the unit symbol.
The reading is 0.5 bar
